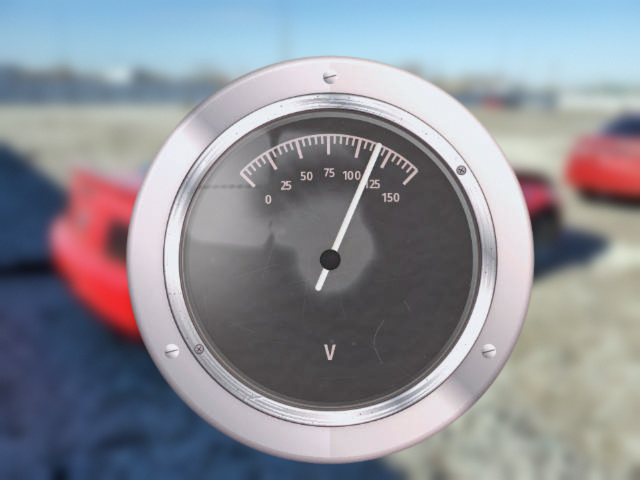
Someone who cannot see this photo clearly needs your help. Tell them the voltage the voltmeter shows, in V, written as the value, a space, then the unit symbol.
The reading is 115 V
